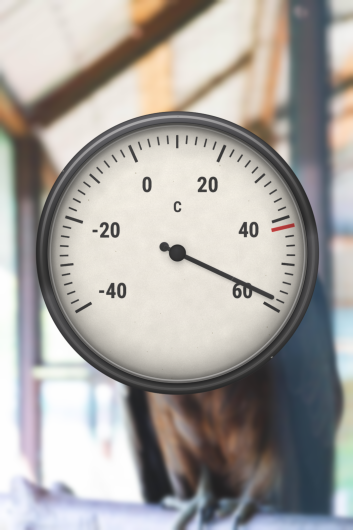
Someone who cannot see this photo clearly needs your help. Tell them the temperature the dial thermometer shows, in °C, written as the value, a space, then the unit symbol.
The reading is 58 °C
